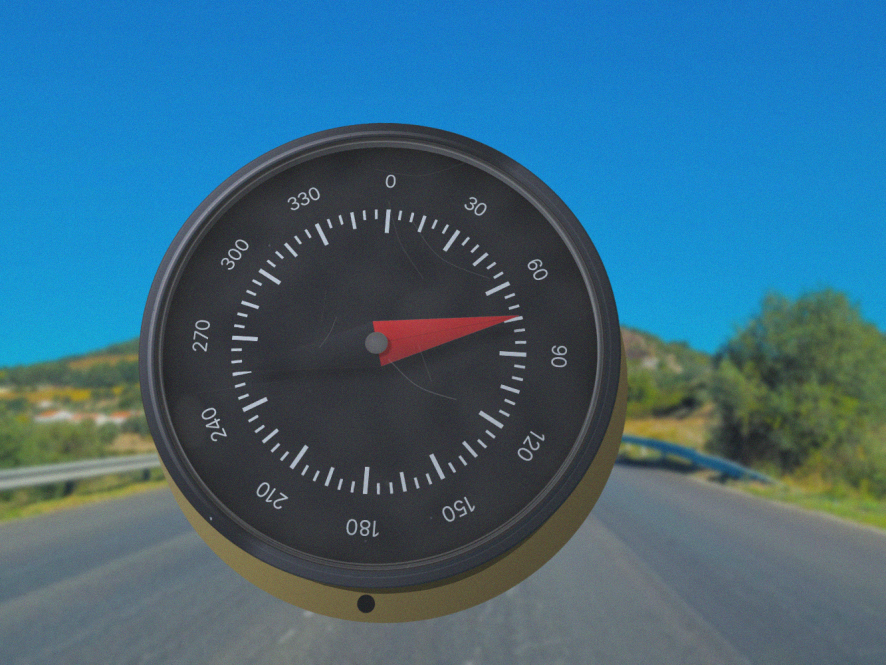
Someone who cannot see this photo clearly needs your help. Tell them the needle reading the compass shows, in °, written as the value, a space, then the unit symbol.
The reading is 75 °
